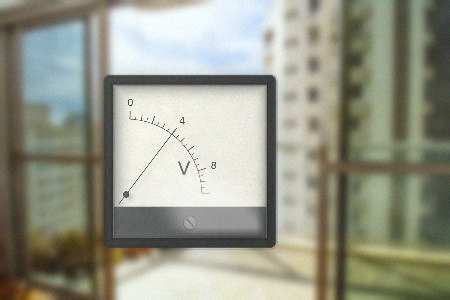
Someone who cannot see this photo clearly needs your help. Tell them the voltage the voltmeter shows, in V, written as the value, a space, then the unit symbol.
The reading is 4 V
